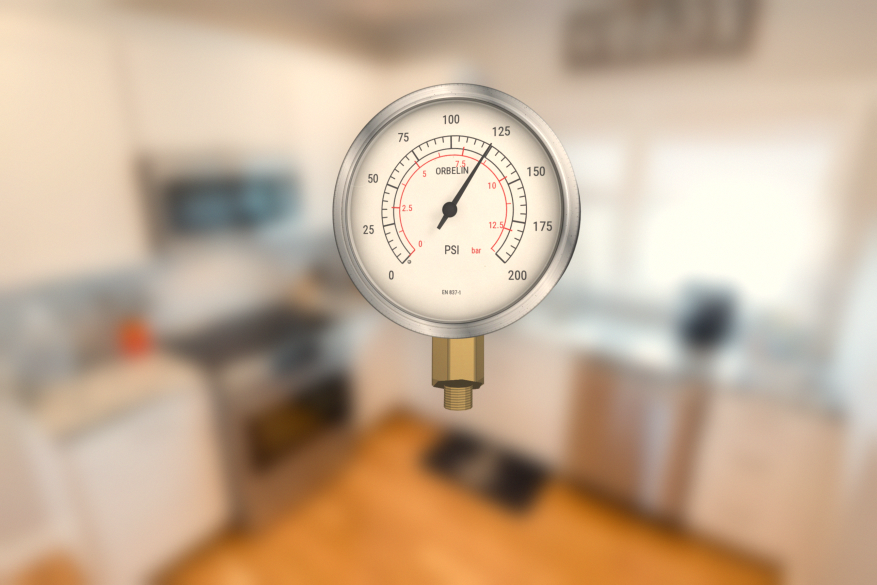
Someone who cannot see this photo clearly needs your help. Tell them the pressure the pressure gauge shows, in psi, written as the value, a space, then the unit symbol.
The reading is 125 psi
